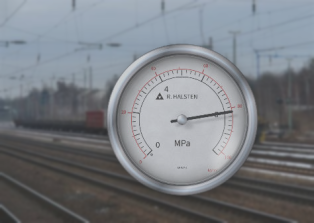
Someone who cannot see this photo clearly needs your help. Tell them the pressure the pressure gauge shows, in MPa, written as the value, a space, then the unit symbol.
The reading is 8 MPa
